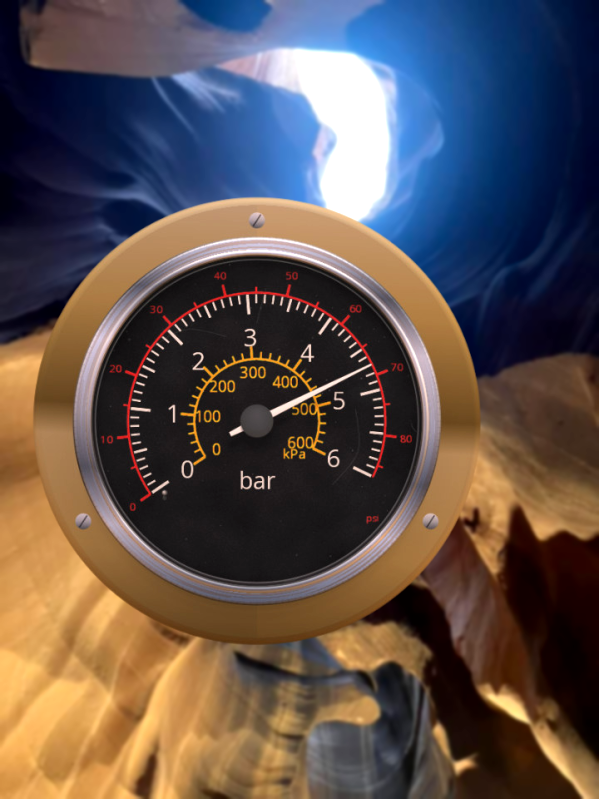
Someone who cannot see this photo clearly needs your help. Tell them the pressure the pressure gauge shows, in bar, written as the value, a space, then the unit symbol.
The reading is 4.7 bar
